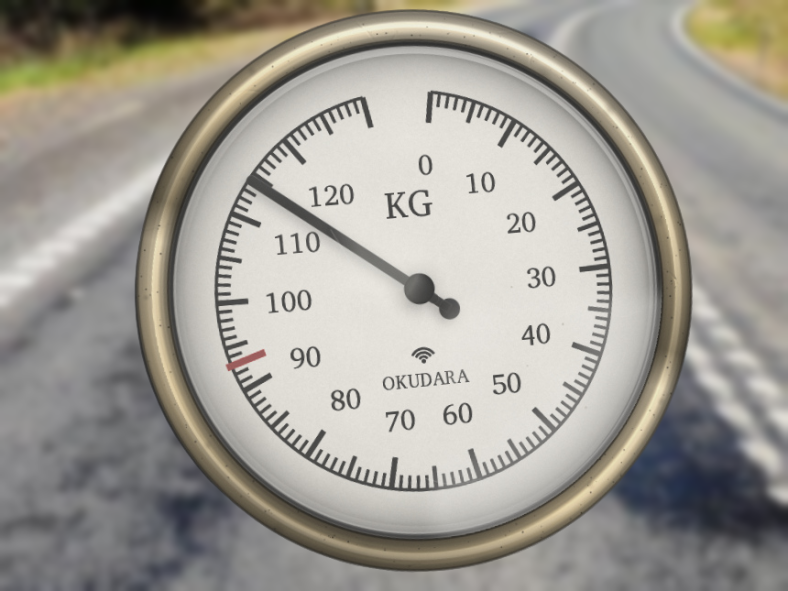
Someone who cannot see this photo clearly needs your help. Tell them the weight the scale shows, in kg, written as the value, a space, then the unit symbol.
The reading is 114 kg
